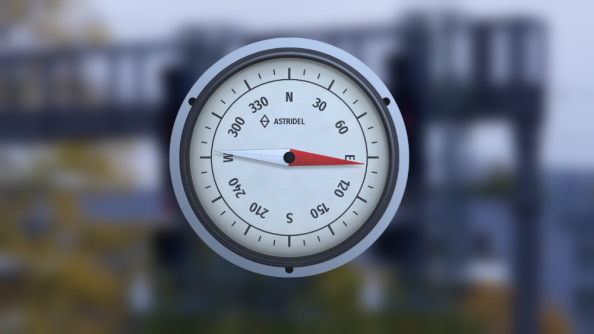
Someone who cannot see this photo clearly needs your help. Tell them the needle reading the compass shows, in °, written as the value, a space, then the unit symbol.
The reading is 95 °
